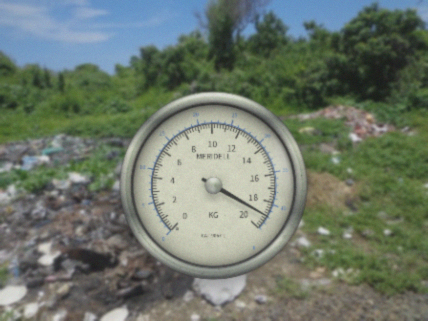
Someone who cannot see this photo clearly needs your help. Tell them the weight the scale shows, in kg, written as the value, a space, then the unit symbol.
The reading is 19 kg
